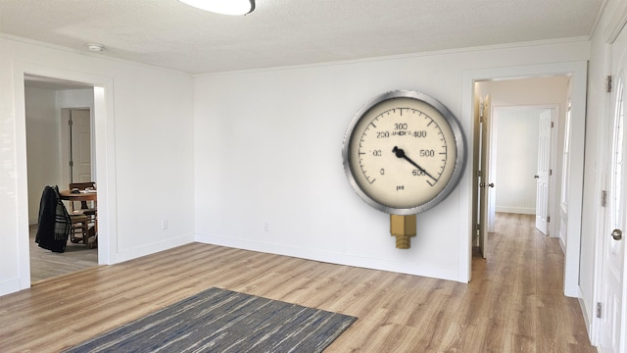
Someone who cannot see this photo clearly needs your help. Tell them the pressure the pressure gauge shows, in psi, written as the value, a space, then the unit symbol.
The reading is 580 psi
